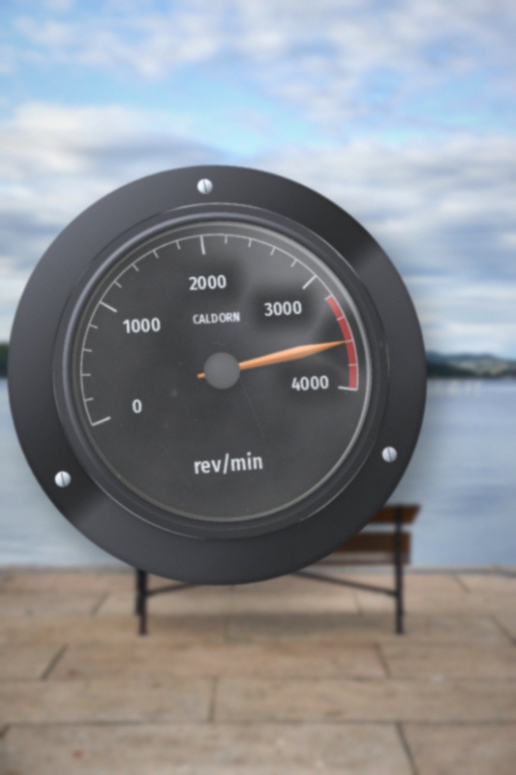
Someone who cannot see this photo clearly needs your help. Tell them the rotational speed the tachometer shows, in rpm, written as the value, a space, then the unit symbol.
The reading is 3600 rpm
